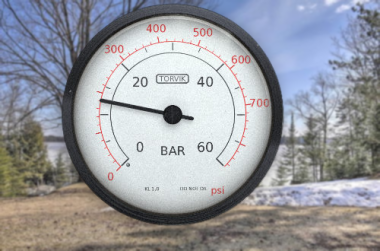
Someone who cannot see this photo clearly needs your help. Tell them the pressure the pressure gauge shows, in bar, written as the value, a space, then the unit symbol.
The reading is 12.5 bar
